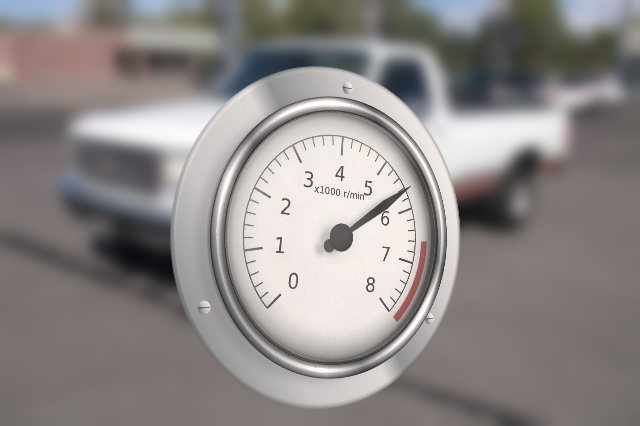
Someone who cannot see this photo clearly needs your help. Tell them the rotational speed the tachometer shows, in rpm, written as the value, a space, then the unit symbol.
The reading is 5600 rpm
